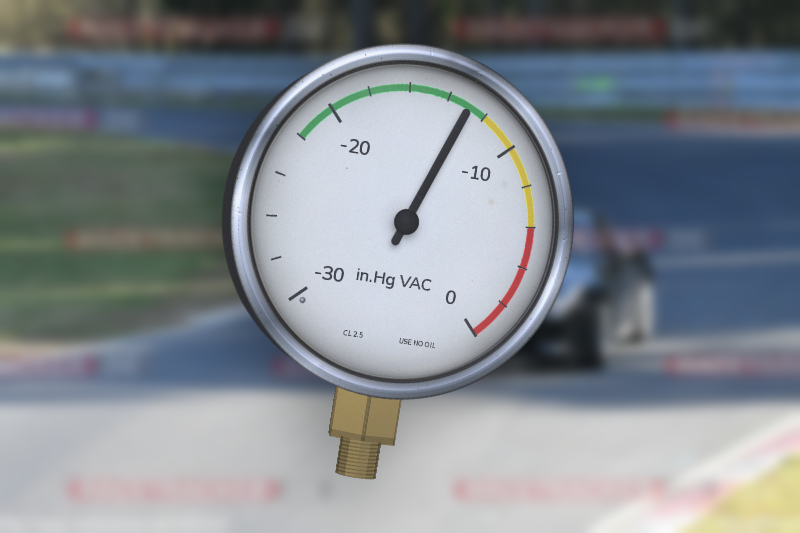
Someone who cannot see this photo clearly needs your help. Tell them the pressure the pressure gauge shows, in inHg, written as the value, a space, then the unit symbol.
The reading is -13 inHg
